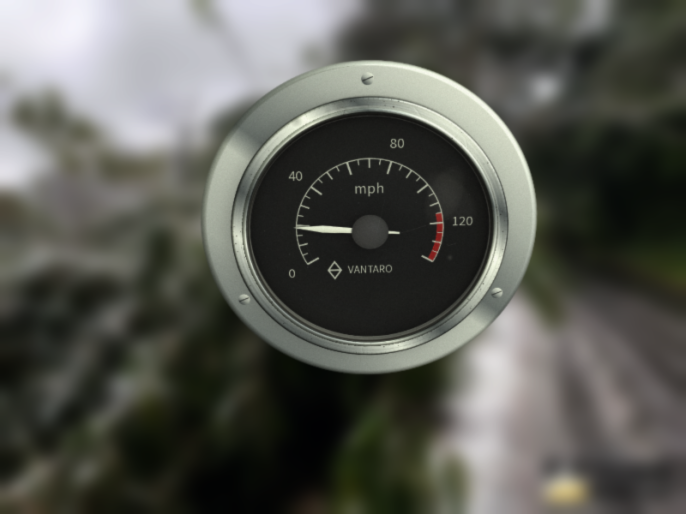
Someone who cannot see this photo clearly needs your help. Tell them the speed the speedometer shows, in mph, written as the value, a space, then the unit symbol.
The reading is 20 mph
